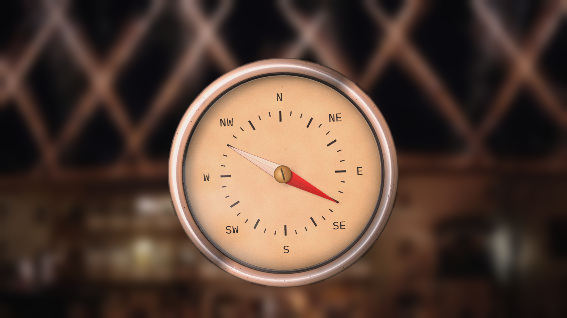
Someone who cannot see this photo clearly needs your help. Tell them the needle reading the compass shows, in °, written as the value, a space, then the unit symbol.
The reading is 120 °
